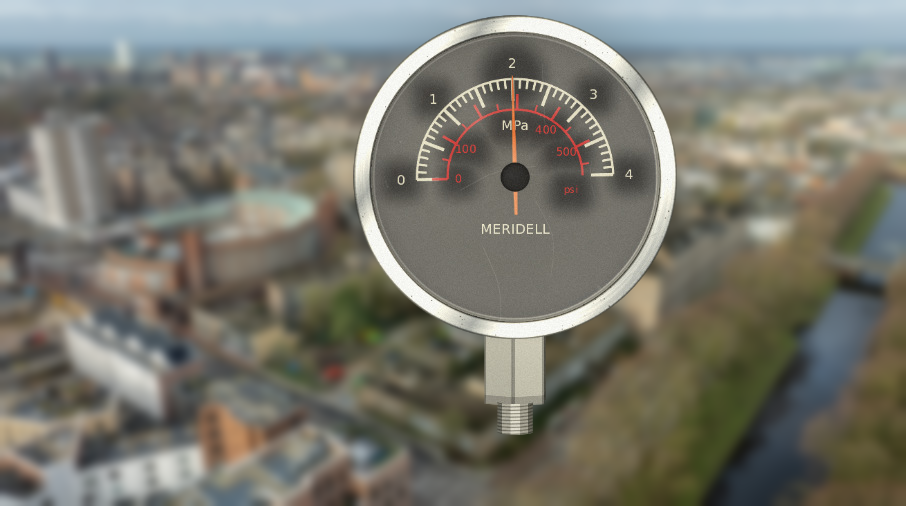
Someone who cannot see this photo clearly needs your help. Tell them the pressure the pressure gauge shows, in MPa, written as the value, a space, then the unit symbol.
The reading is 2 MPa
